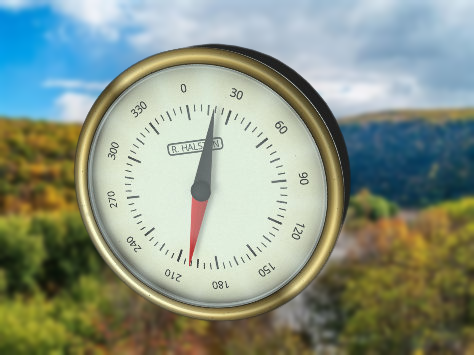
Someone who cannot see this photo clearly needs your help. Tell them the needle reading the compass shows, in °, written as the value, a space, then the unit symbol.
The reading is 200 °
